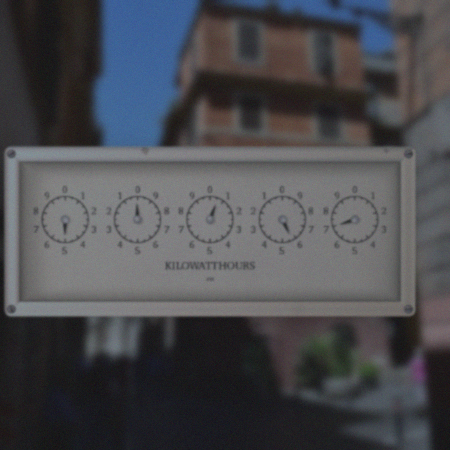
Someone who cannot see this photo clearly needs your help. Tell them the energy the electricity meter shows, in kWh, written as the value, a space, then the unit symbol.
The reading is 50057 kWh
